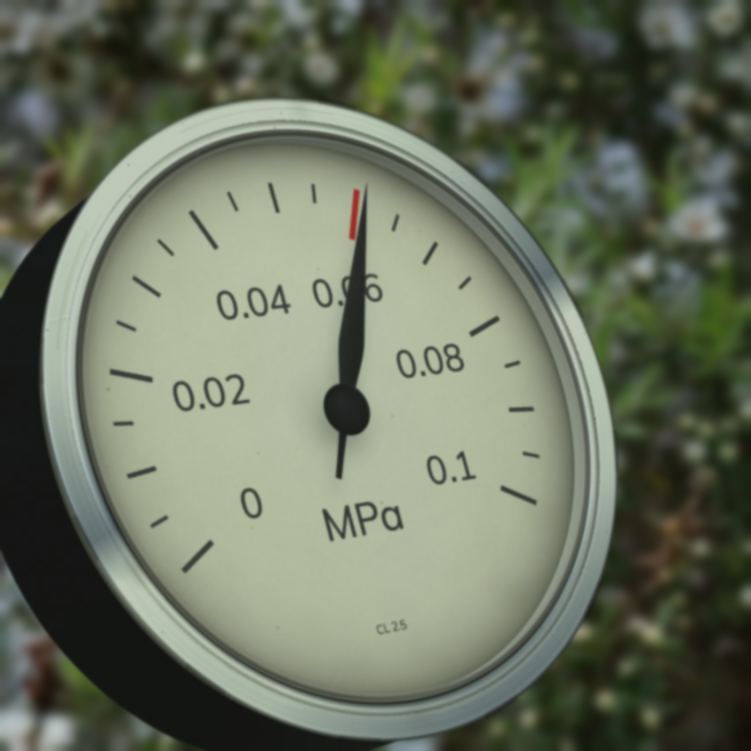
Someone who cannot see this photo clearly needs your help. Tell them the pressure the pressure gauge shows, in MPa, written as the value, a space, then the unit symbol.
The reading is 0.06 MPa
